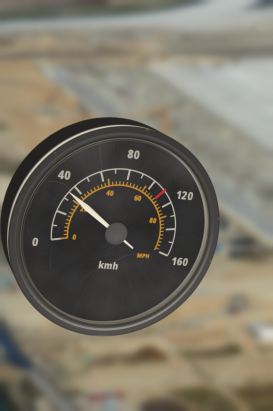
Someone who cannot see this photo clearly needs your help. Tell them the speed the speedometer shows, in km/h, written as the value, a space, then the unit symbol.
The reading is 35 km/h
